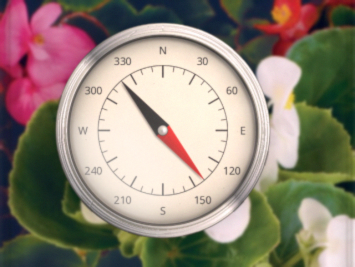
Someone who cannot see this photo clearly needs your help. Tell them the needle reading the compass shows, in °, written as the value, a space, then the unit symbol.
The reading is 140 °
